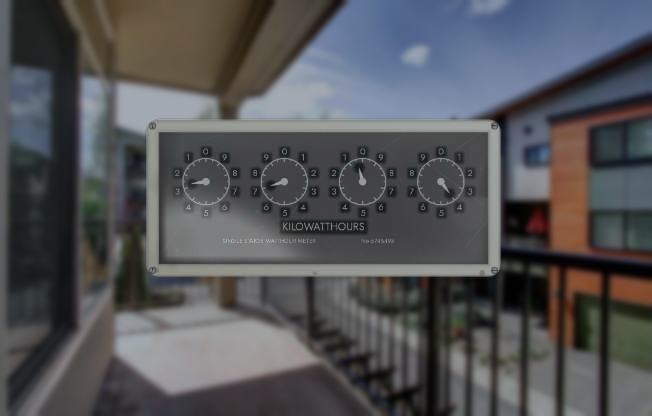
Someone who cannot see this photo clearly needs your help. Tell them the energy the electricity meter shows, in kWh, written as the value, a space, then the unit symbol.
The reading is 2704 kWh
